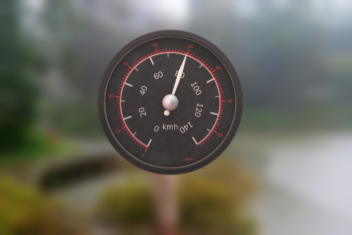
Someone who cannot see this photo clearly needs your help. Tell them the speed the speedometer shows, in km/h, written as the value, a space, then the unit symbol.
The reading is 80 km/h
